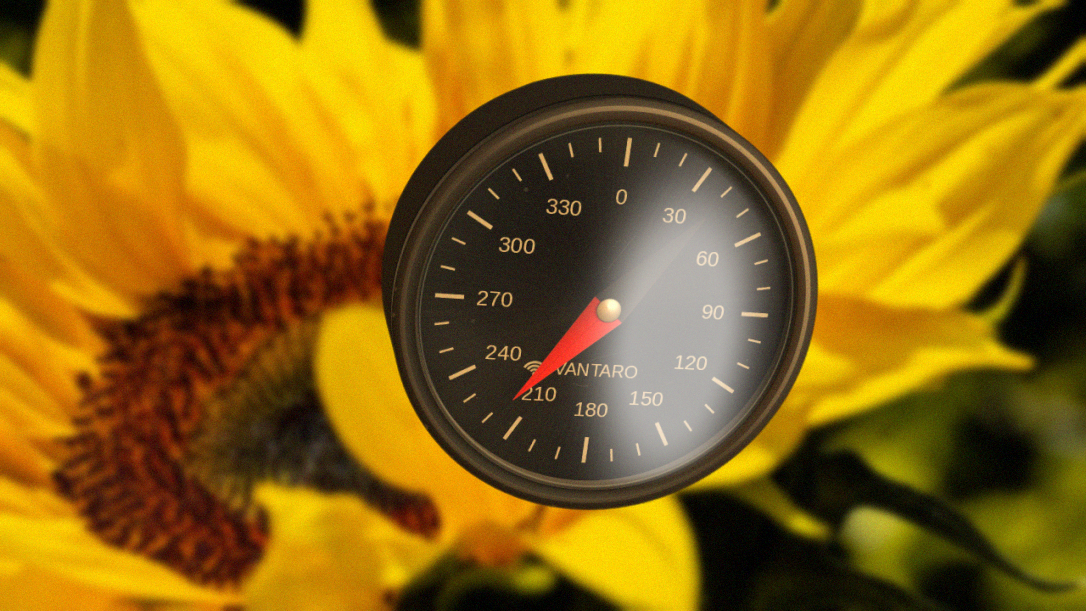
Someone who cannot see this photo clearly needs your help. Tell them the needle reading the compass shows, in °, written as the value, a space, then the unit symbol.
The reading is 220 °
